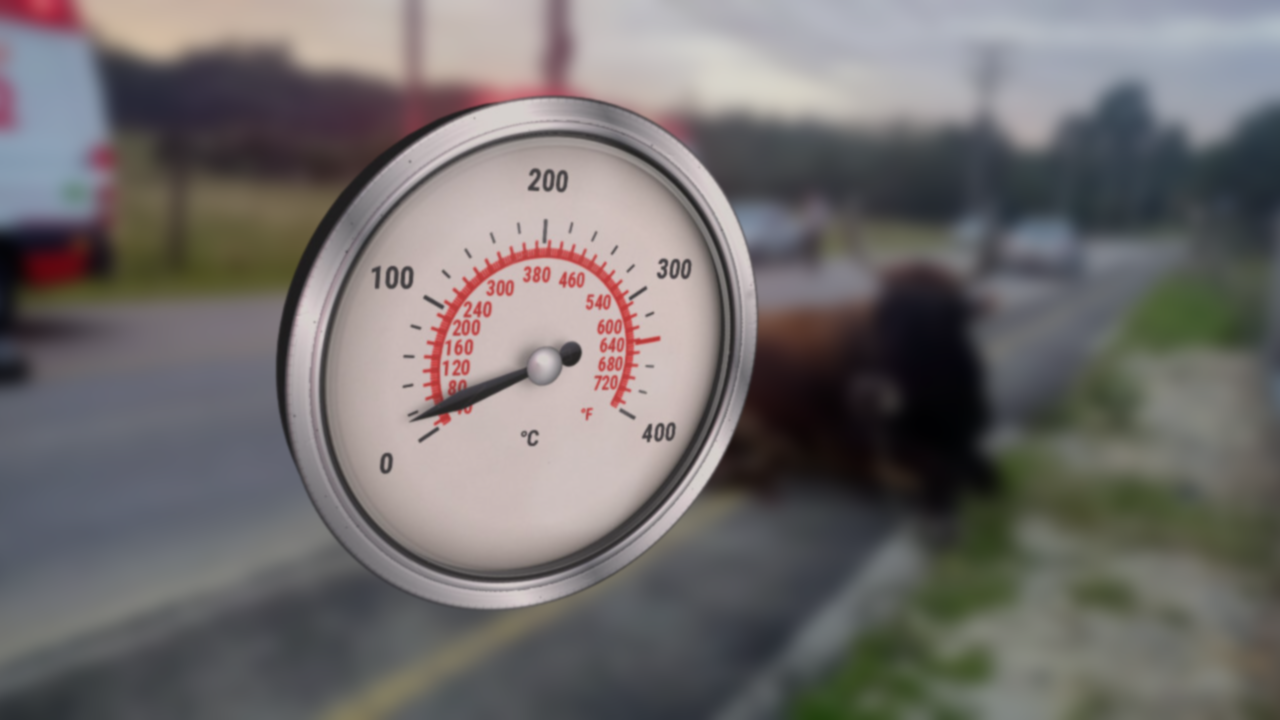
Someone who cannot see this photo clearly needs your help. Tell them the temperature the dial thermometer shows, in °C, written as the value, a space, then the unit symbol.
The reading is 20 °C
